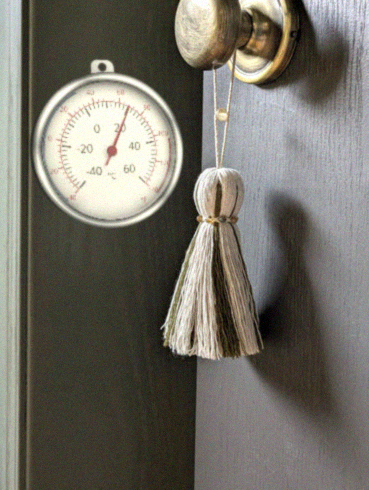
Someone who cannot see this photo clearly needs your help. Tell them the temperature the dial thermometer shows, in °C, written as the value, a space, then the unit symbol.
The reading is 20 °C
